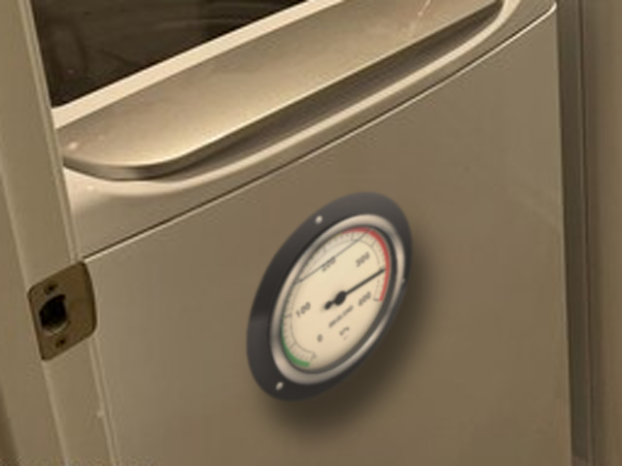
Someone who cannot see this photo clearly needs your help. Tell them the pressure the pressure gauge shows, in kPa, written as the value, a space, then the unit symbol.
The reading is 350 kPa
